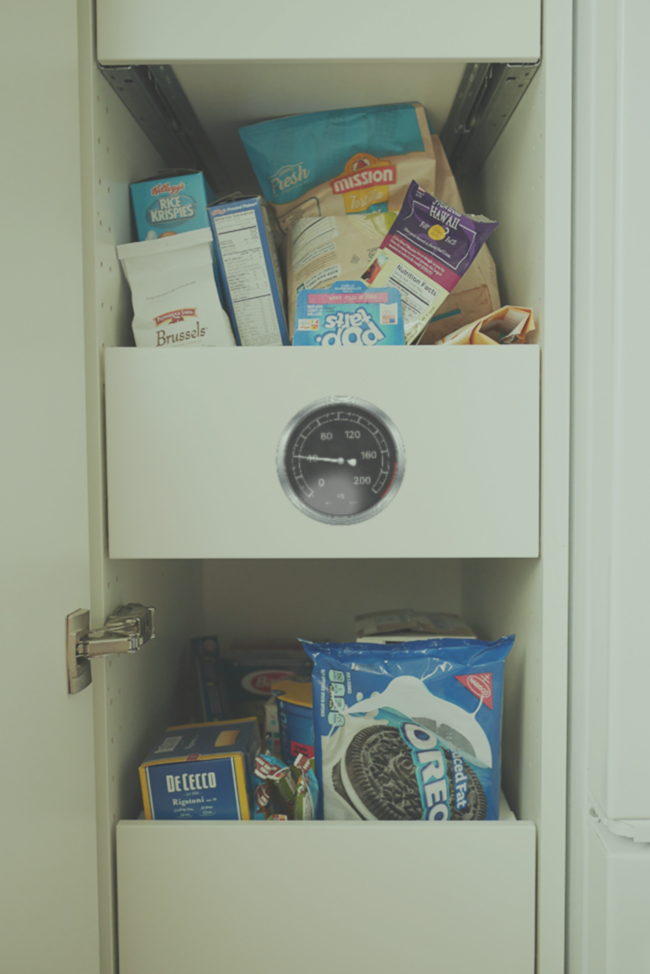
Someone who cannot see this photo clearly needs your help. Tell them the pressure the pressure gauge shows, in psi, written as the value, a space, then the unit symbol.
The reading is 40 psi
